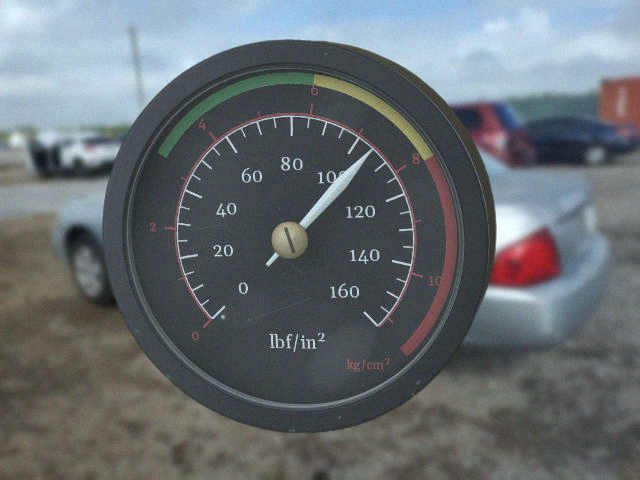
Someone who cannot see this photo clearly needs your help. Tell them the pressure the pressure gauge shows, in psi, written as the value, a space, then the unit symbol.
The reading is 105 psi
